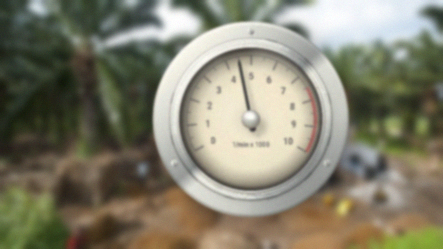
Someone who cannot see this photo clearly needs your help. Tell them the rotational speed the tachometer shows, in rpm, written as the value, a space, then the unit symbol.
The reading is 4500 rpm
